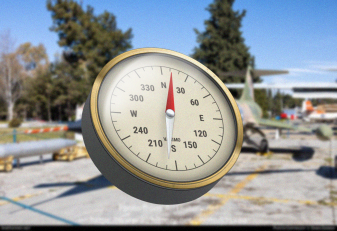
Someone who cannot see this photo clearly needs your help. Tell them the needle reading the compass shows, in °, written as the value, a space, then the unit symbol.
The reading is 10 °
